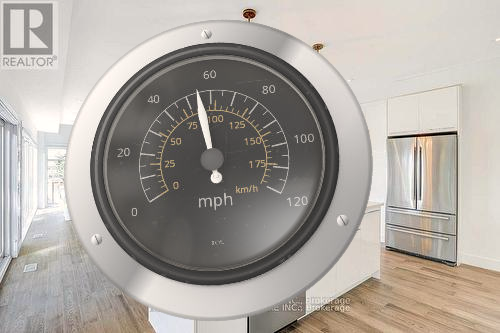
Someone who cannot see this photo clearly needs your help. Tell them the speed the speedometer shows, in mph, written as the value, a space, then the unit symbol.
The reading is 55 mph
